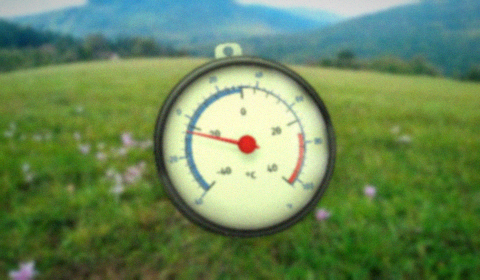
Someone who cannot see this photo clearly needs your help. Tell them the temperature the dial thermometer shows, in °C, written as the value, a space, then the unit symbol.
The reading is -22 °C
